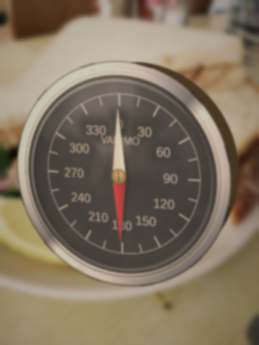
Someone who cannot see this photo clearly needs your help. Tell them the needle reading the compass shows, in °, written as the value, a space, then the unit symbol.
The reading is 180 °
